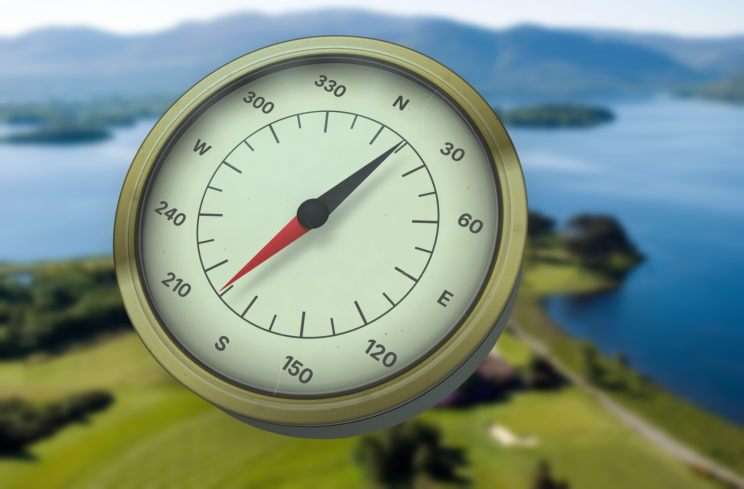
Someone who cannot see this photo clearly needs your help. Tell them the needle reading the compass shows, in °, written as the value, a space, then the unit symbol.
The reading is 195 °
